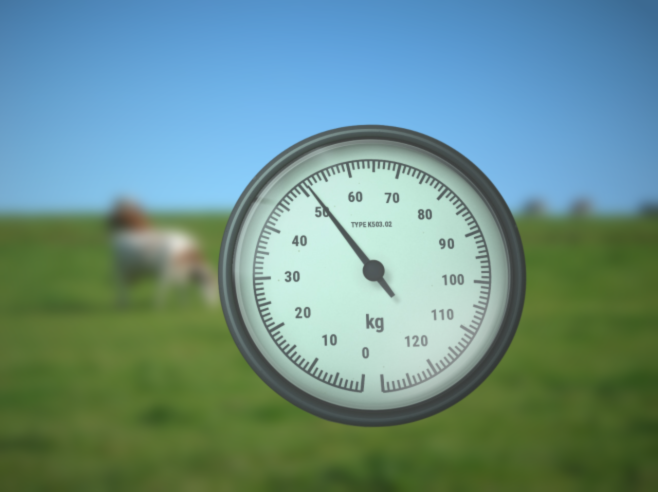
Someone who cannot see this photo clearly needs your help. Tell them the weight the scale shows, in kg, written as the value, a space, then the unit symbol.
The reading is 51 kg
